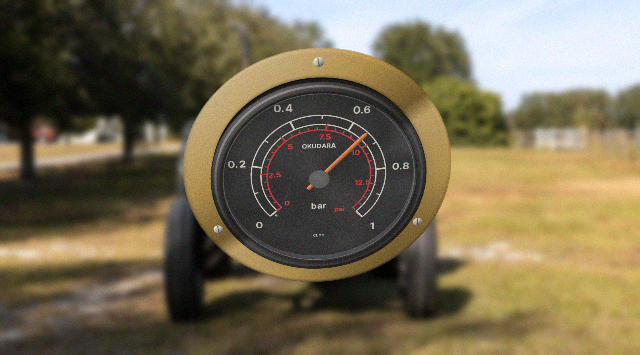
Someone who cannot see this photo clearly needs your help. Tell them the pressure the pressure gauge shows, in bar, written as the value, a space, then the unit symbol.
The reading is 0.65 bar
